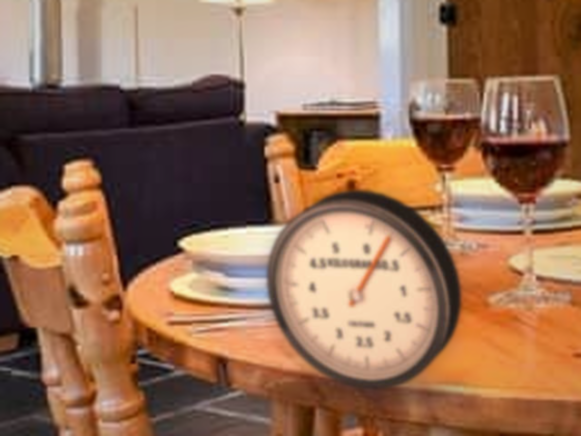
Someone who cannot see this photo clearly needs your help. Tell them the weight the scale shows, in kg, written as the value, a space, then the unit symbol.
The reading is 0.25 kg
